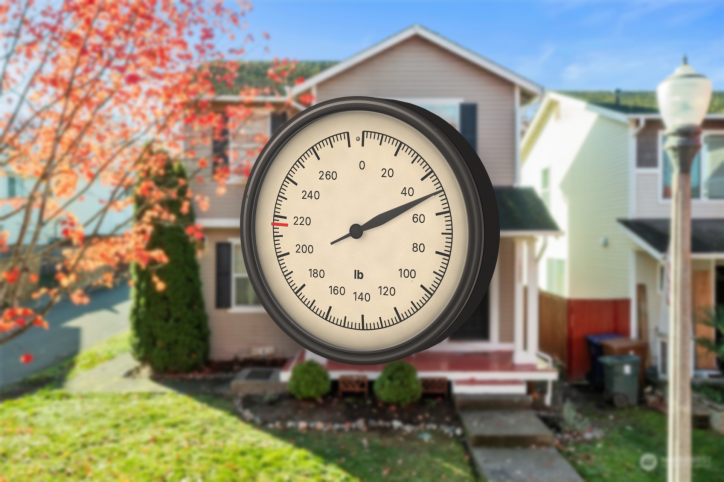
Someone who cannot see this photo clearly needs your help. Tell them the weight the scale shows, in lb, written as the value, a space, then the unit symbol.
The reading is 50 lb
